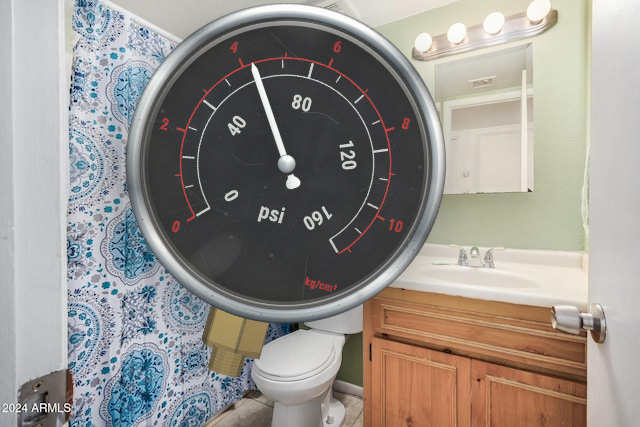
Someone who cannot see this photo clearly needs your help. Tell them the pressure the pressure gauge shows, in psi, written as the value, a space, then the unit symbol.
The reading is 60 psi
